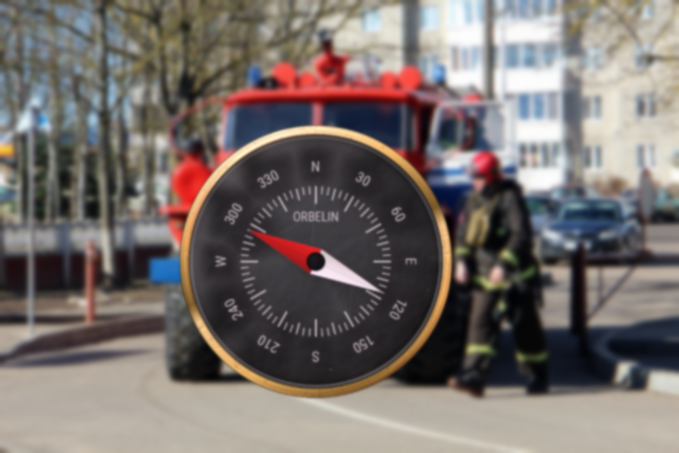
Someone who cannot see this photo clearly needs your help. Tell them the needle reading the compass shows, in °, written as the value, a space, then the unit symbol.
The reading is 295 °
